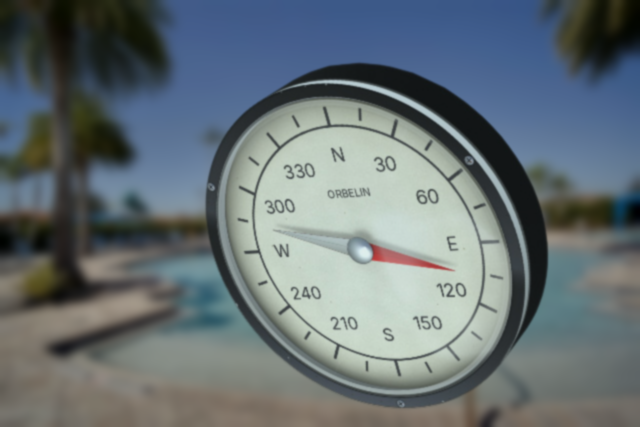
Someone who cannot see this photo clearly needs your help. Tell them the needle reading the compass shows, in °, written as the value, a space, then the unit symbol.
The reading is 105 °
